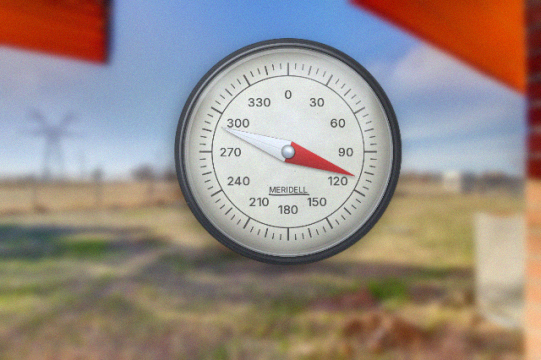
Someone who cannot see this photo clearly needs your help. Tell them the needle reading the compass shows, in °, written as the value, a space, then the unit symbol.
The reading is 110 °
